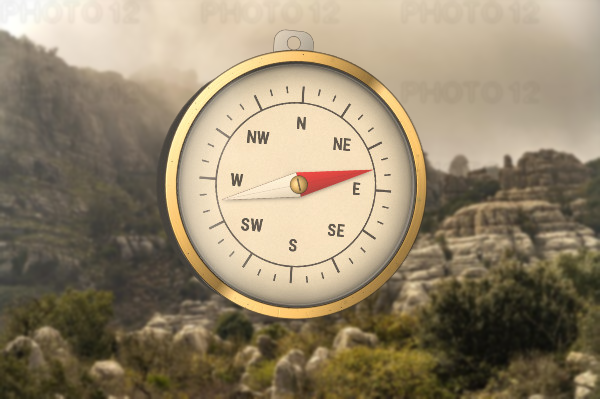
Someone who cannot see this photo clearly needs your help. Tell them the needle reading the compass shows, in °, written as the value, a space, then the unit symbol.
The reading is 75 °
